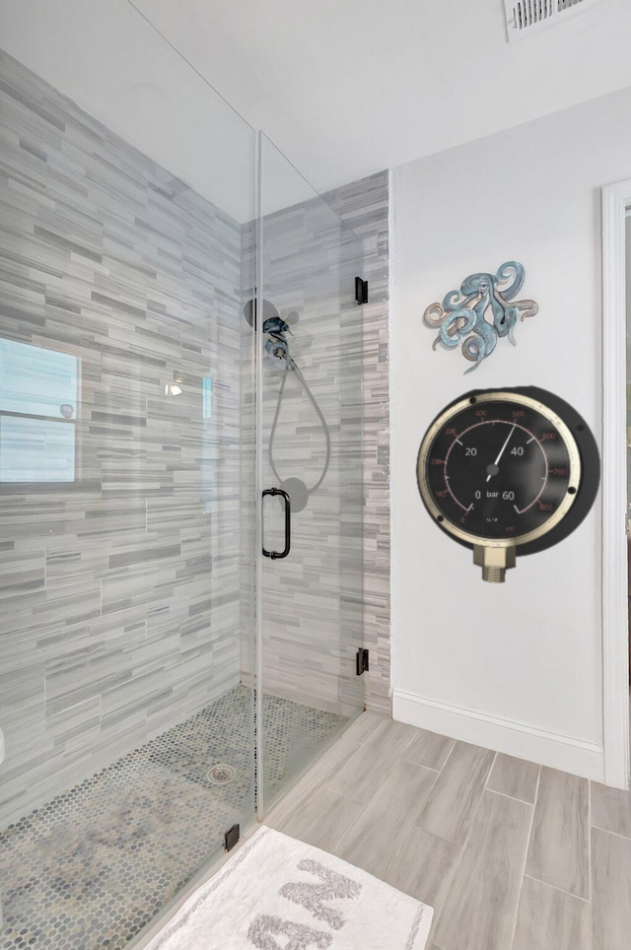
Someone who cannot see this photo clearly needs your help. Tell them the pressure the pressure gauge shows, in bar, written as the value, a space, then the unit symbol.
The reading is 35 bar
